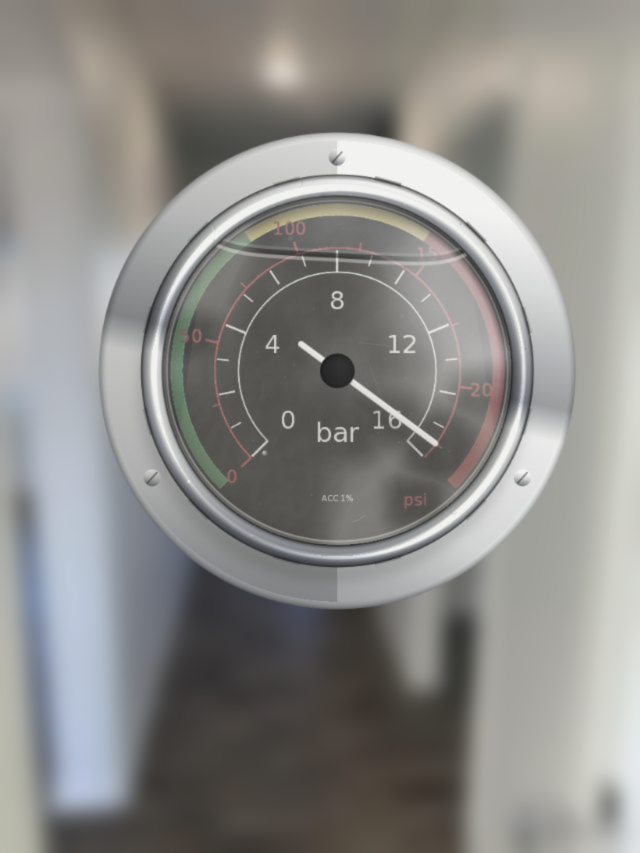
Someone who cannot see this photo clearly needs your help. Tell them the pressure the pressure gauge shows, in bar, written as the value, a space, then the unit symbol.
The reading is 15.5 bar
